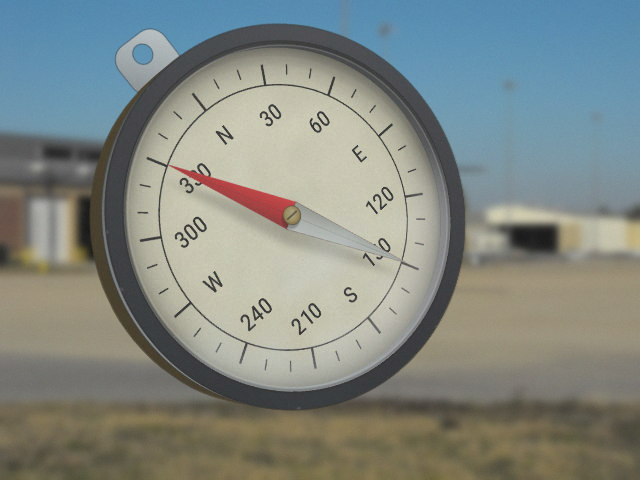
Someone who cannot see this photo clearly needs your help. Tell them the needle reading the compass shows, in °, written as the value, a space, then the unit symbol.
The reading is 330 °
